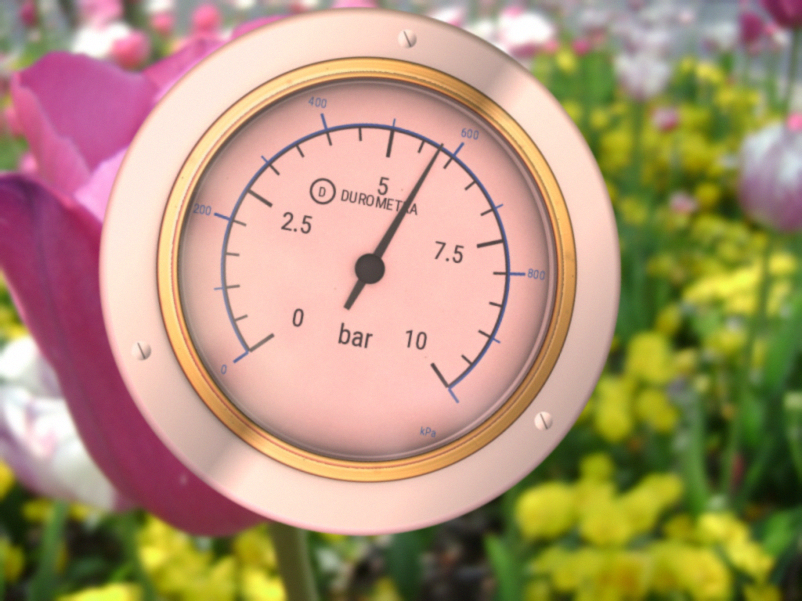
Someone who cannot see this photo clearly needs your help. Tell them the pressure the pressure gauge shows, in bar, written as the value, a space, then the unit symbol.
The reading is 5.75 bar
